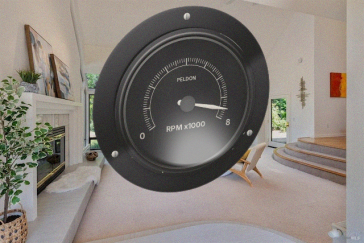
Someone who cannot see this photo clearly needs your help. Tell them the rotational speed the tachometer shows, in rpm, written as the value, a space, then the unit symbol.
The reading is 7500 rpm
